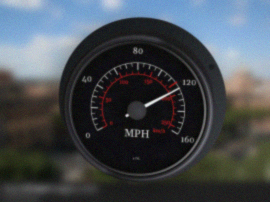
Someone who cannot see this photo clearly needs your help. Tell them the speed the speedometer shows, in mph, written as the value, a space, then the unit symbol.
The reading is 120 mph
